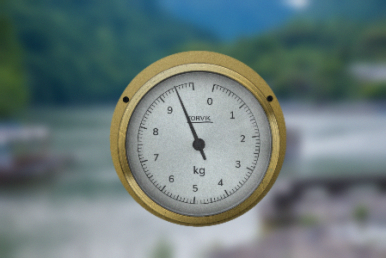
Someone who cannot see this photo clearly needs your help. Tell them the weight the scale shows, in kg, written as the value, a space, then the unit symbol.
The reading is 9.5 kg
